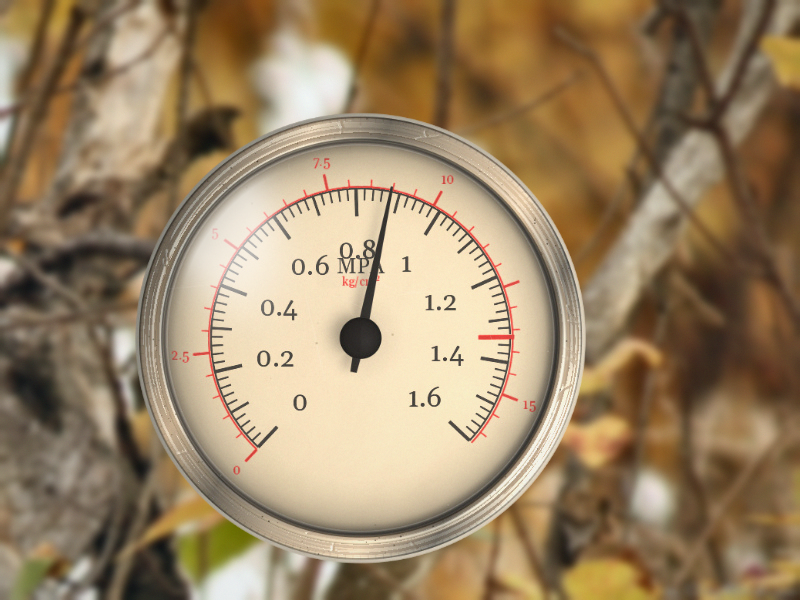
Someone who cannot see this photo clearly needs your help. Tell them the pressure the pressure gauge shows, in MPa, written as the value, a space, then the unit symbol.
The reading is 0.88 MPa
